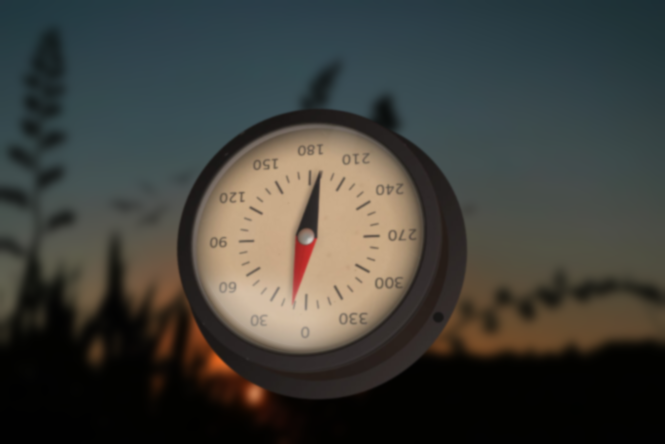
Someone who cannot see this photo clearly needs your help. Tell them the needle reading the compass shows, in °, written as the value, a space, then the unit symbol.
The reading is 10 °
